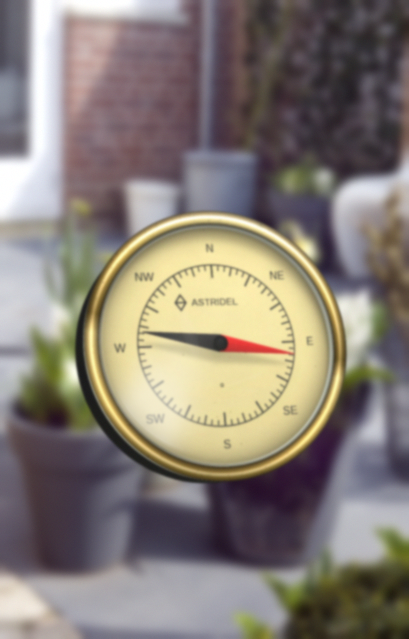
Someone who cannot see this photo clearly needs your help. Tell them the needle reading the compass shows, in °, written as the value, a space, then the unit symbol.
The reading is 100 °
